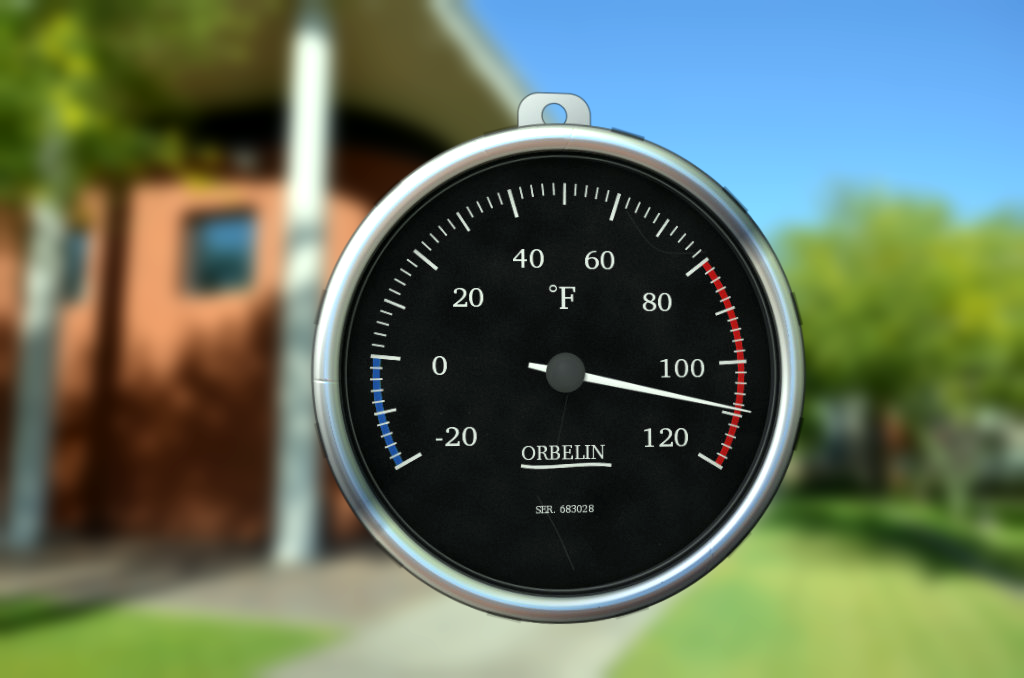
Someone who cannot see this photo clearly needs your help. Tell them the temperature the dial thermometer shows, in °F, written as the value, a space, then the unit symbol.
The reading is 109 °F
